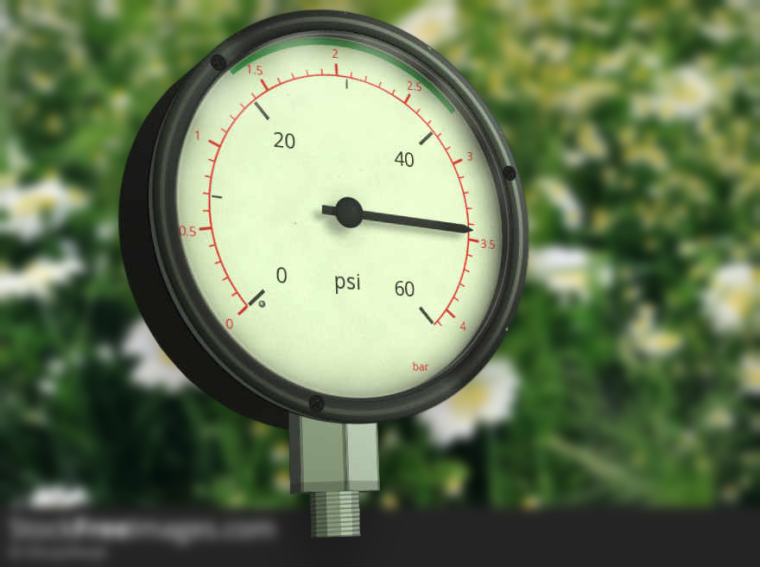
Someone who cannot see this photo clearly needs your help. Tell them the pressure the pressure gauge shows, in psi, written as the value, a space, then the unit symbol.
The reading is 50 psi
